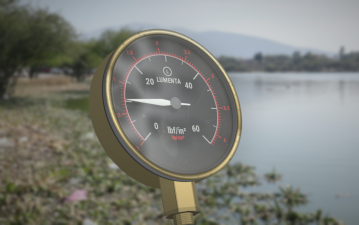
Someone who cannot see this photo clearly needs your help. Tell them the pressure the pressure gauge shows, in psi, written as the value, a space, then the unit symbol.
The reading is 10 psi
